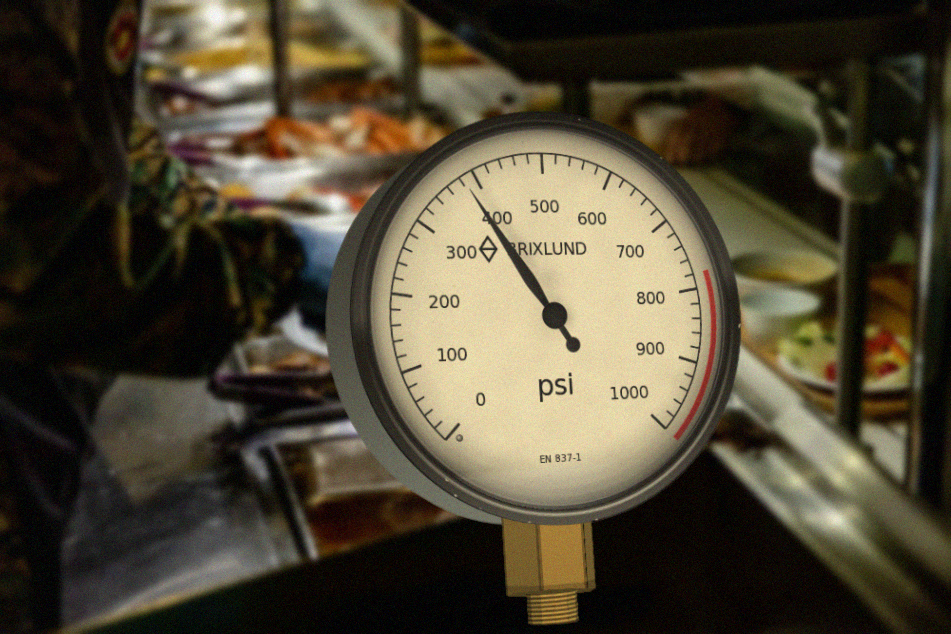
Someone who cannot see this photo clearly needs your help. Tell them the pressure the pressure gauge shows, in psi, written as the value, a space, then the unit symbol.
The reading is 380 psi
